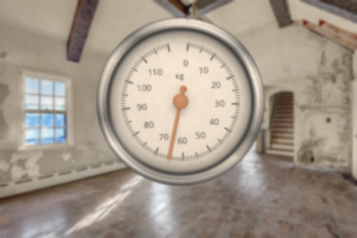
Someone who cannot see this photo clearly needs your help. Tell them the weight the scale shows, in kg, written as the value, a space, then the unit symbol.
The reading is 65 kg
